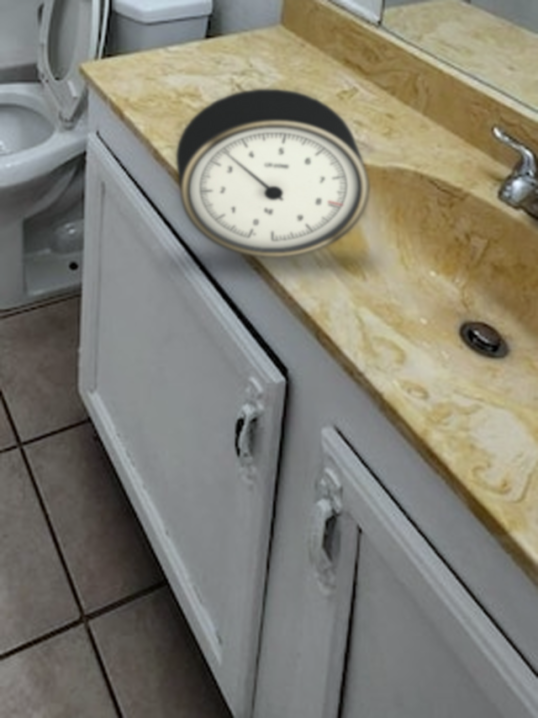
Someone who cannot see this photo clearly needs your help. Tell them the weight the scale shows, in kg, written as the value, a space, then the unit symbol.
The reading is 3.5 kg
